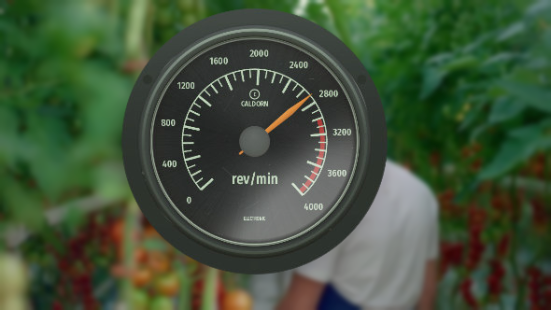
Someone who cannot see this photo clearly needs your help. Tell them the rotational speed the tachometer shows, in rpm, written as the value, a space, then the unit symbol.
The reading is 2700 rpm
